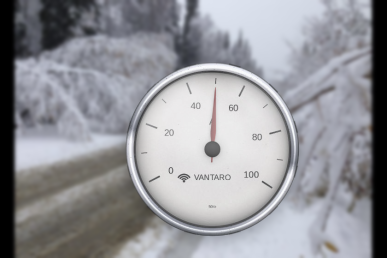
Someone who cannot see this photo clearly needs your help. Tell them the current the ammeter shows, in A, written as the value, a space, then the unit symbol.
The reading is 50 A
